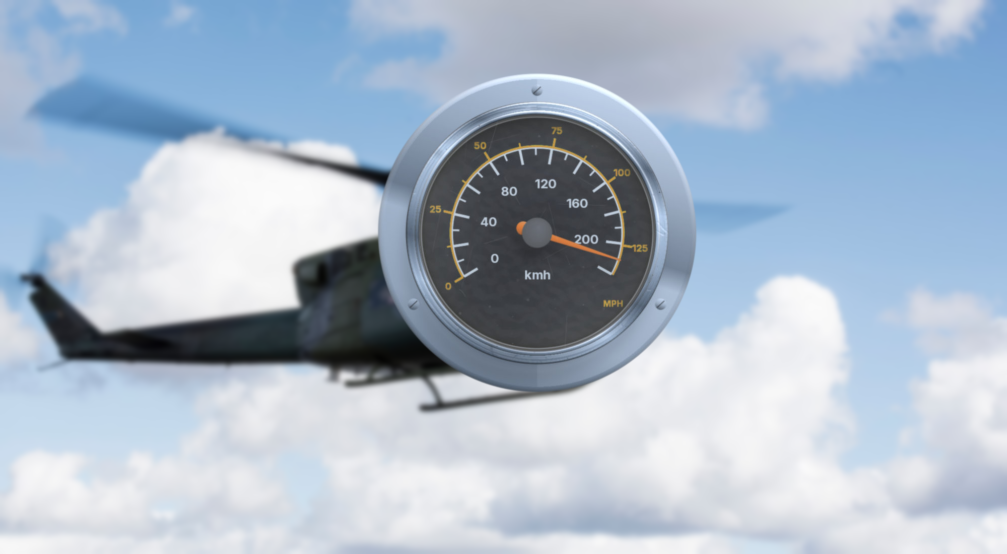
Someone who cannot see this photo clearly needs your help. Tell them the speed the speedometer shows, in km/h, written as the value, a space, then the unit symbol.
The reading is 210 km/h
